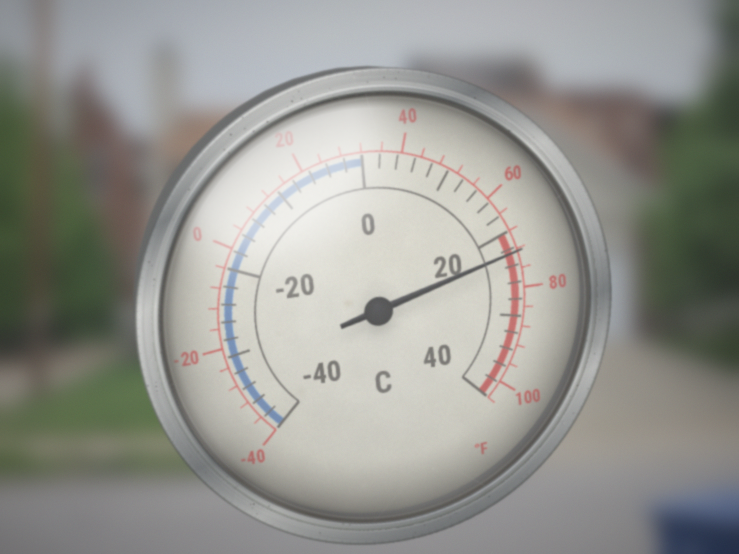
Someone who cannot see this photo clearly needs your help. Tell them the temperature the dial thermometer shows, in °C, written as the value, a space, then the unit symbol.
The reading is 22 °C
